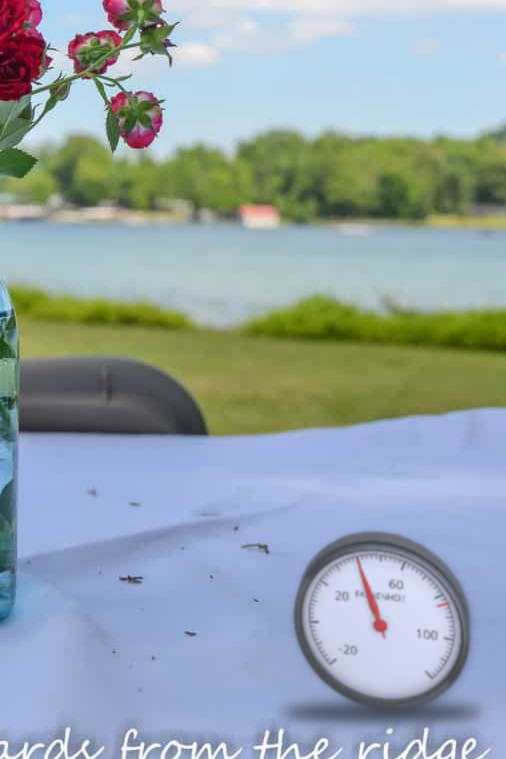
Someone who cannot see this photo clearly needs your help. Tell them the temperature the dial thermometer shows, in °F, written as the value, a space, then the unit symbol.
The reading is 40 °F
